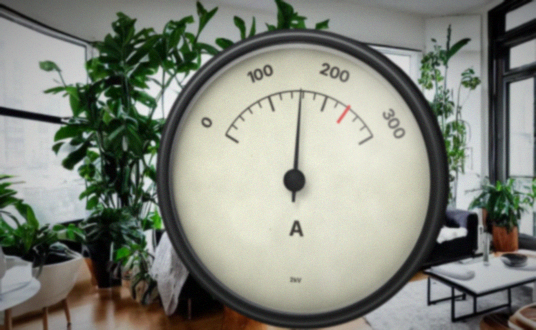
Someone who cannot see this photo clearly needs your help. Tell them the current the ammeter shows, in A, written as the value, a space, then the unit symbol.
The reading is 160 A
